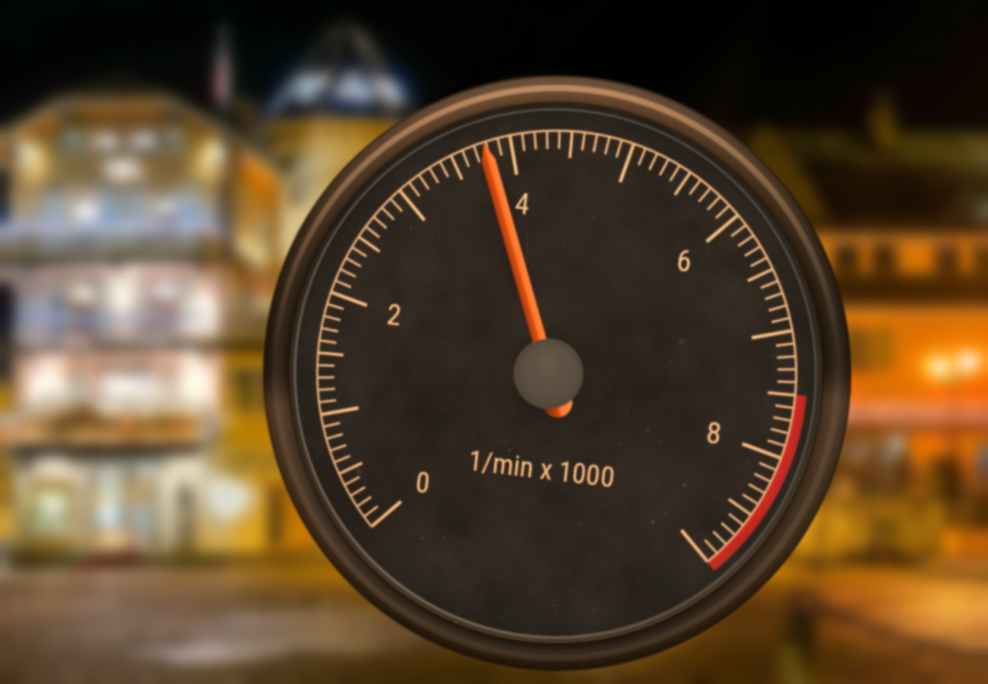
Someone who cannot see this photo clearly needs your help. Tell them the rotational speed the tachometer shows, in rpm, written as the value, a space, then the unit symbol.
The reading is 3800 rpm
